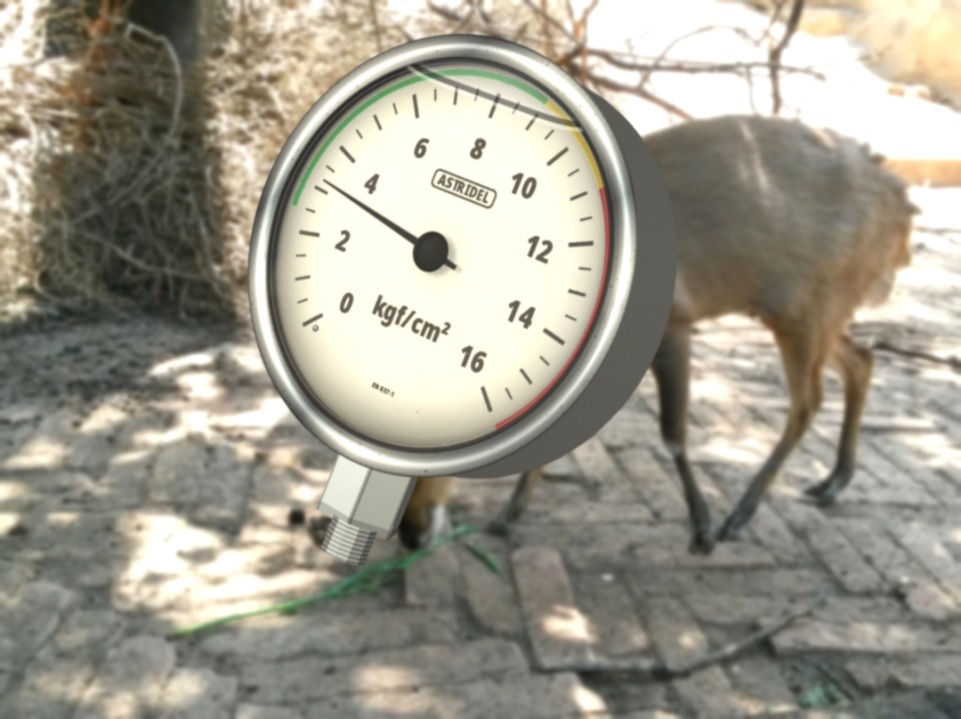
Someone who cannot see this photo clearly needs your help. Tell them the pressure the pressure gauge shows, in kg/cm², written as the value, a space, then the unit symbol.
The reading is 3.25 kg/cm²
